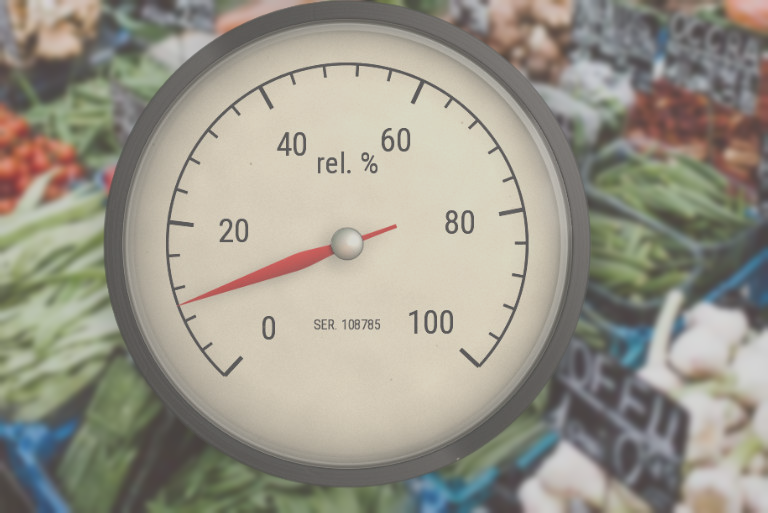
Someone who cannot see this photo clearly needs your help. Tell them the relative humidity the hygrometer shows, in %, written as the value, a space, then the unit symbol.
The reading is 10 %
